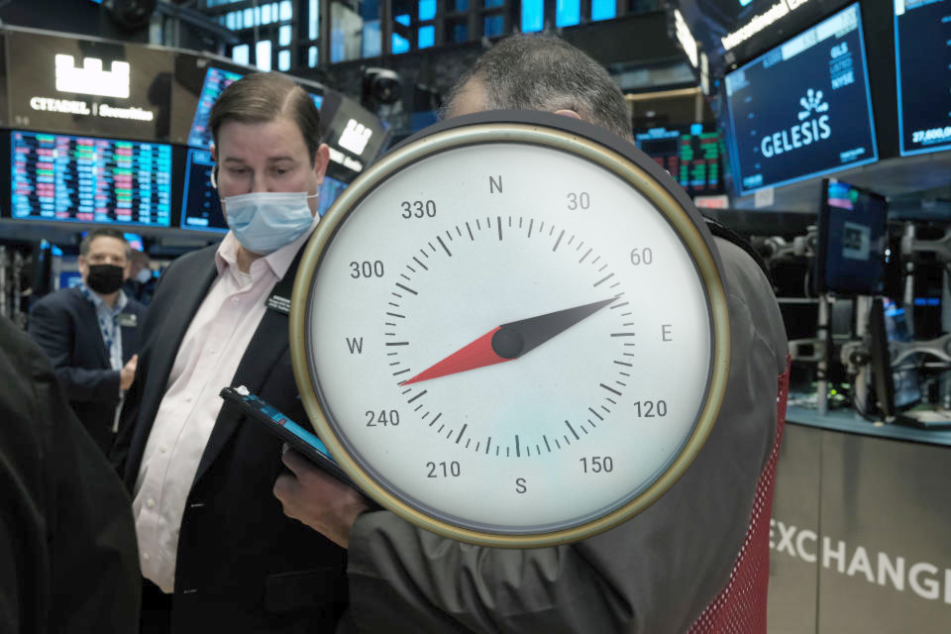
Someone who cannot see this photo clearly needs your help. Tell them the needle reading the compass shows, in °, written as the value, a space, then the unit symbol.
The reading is 250 °
